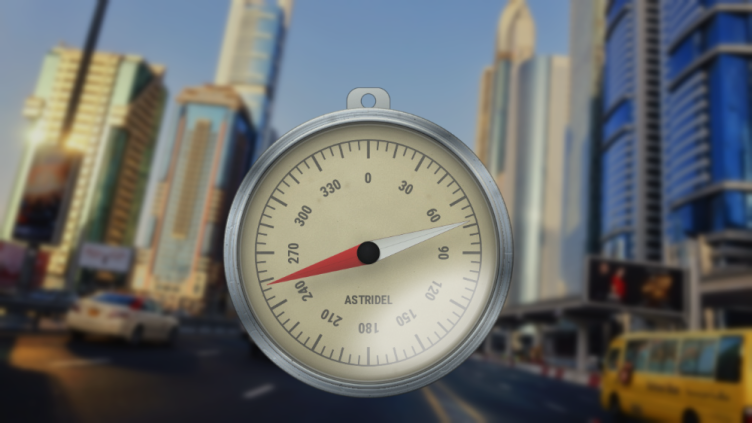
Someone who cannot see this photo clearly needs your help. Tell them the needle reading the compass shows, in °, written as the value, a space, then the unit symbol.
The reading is 252.5 °
